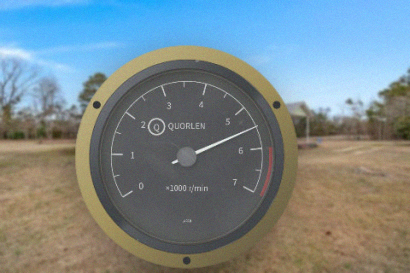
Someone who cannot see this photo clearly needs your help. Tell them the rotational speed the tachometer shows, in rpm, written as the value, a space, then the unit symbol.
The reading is 5500 rpm
